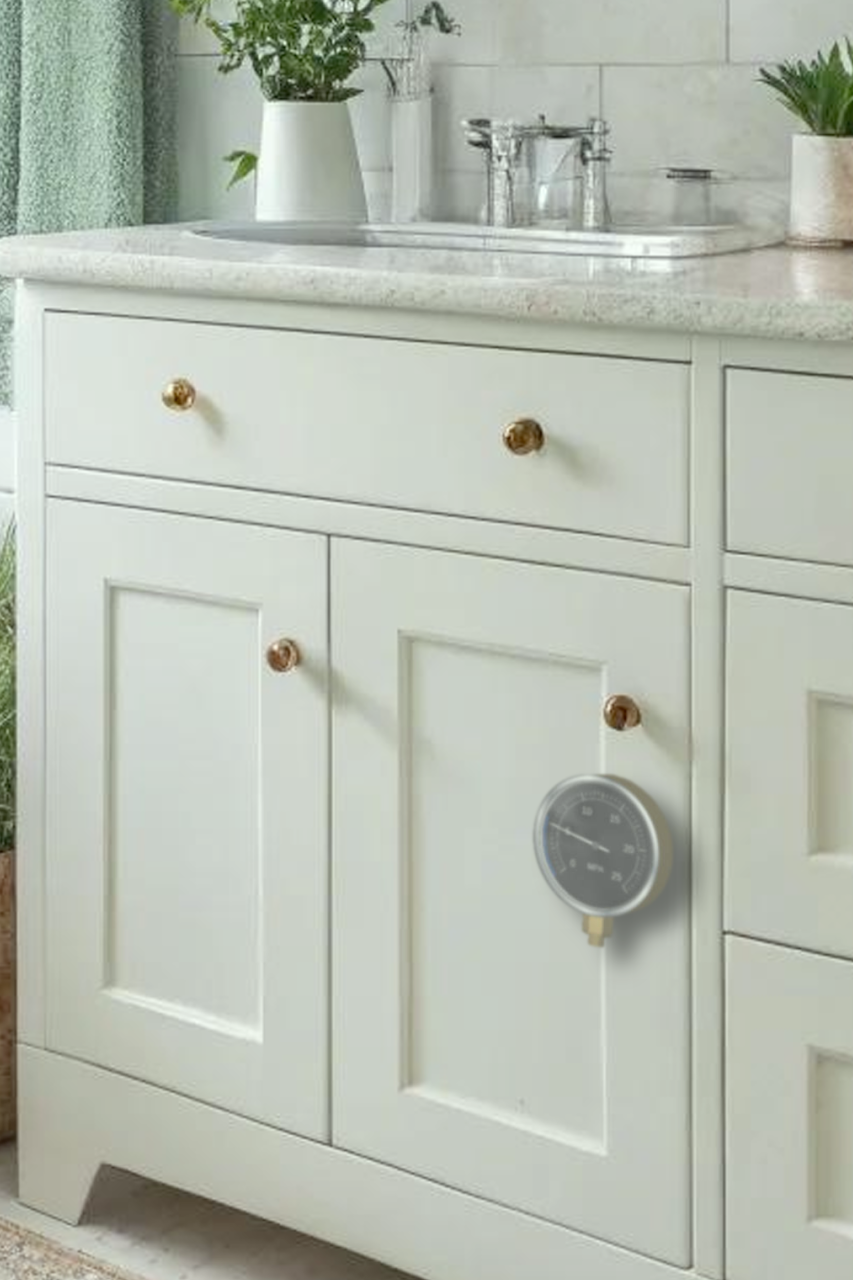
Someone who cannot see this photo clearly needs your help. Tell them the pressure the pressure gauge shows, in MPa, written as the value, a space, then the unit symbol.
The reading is 5 MPa
